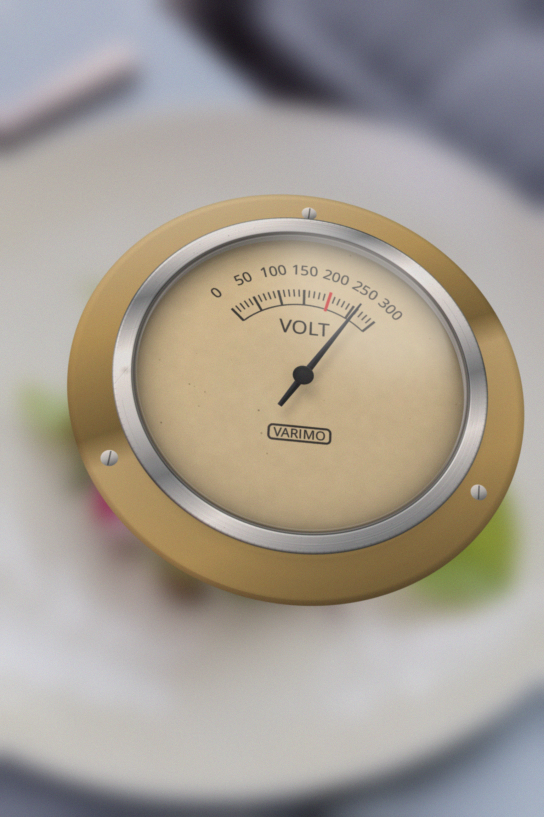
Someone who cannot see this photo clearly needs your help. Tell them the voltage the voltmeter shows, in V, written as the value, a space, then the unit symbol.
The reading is 260 V
